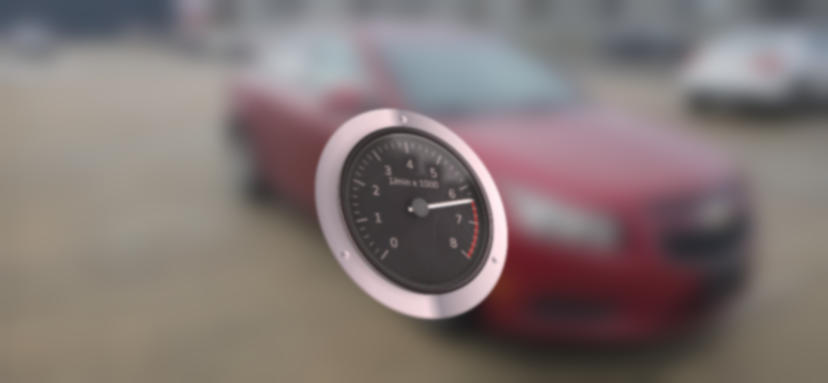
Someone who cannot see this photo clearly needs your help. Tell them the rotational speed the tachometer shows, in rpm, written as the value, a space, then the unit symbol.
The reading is 6400 rpm
